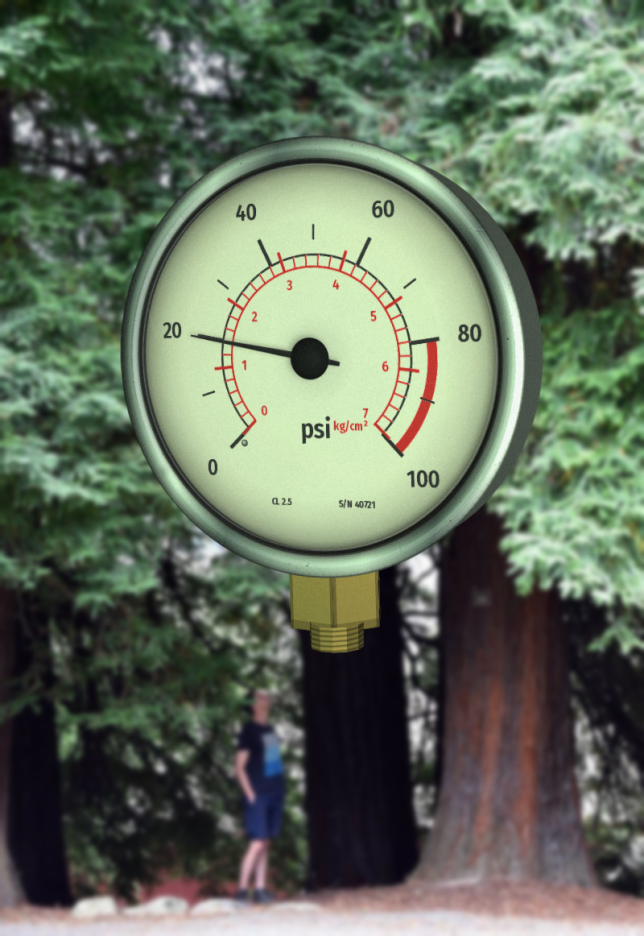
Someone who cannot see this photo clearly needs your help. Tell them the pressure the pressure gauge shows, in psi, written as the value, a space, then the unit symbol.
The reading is 20 psi
